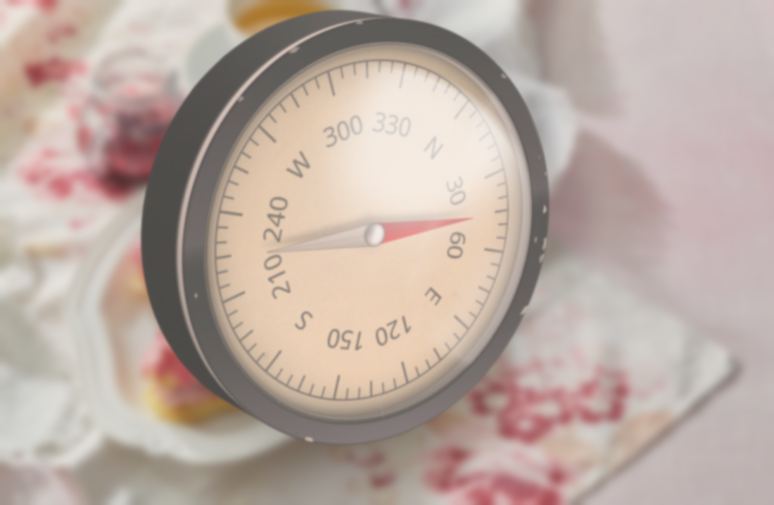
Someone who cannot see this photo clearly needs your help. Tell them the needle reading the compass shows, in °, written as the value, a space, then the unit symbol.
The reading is 45 °
